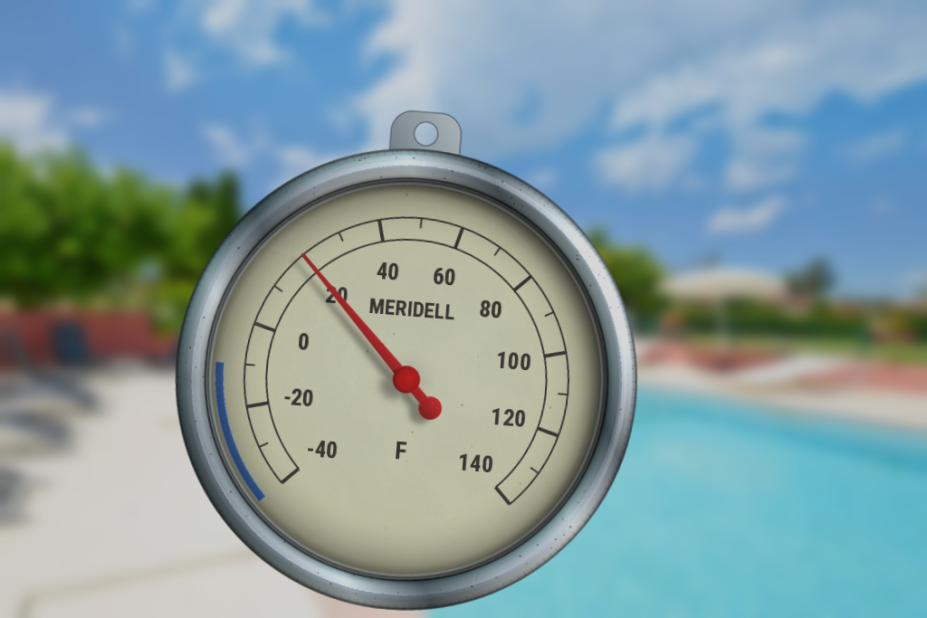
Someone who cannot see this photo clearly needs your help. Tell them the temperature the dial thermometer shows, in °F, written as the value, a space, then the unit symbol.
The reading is 20 °F
